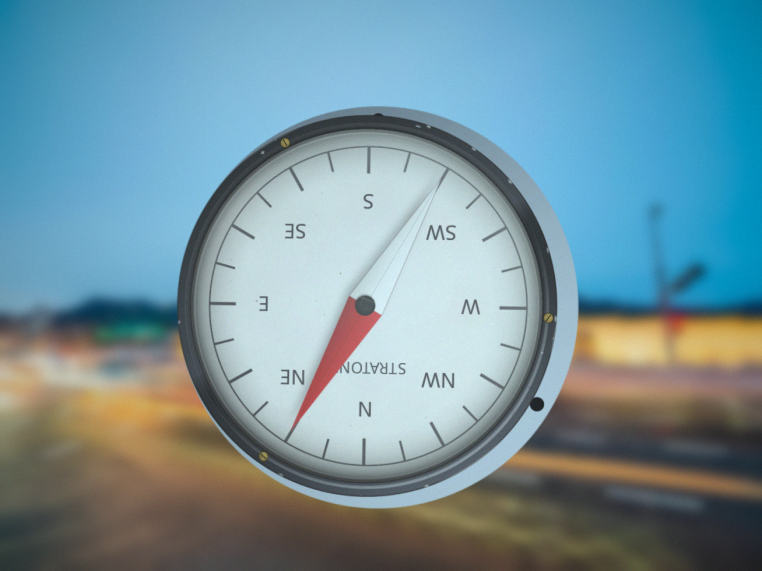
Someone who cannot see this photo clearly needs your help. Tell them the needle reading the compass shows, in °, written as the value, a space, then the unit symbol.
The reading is 30 °
